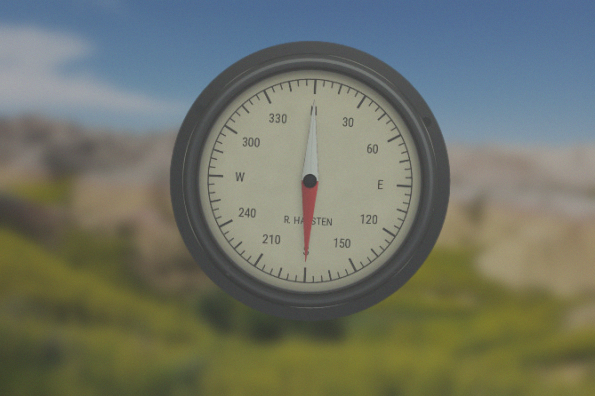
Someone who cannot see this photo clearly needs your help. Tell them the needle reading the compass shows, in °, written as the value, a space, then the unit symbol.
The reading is 180 °
